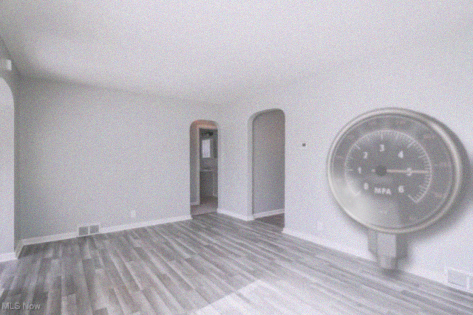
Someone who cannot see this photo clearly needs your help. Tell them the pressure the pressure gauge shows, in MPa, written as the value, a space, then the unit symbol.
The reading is 5 MPa
